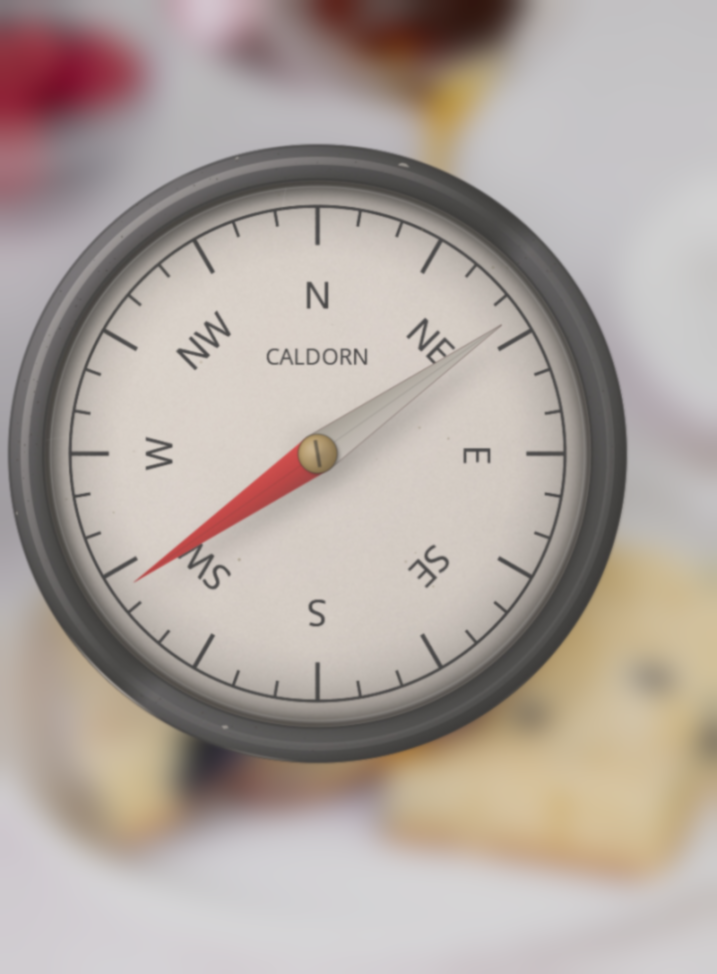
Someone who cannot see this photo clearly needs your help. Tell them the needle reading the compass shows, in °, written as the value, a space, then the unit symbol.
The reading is 235 °
